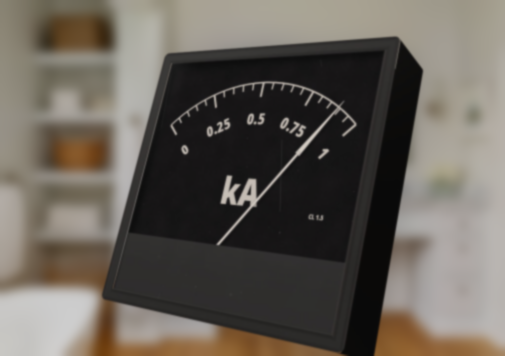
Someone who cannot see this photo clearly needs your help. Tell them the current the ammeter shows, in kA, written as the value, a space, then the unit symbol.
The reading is 0.9 kA
